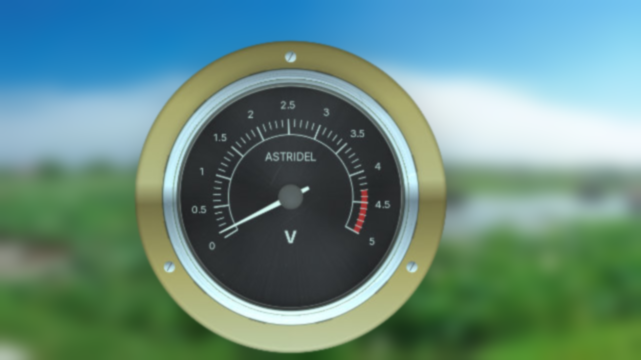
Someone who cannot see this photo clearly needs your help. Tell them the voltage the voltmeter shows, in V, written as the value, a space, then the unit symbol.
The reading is 0.1 V
